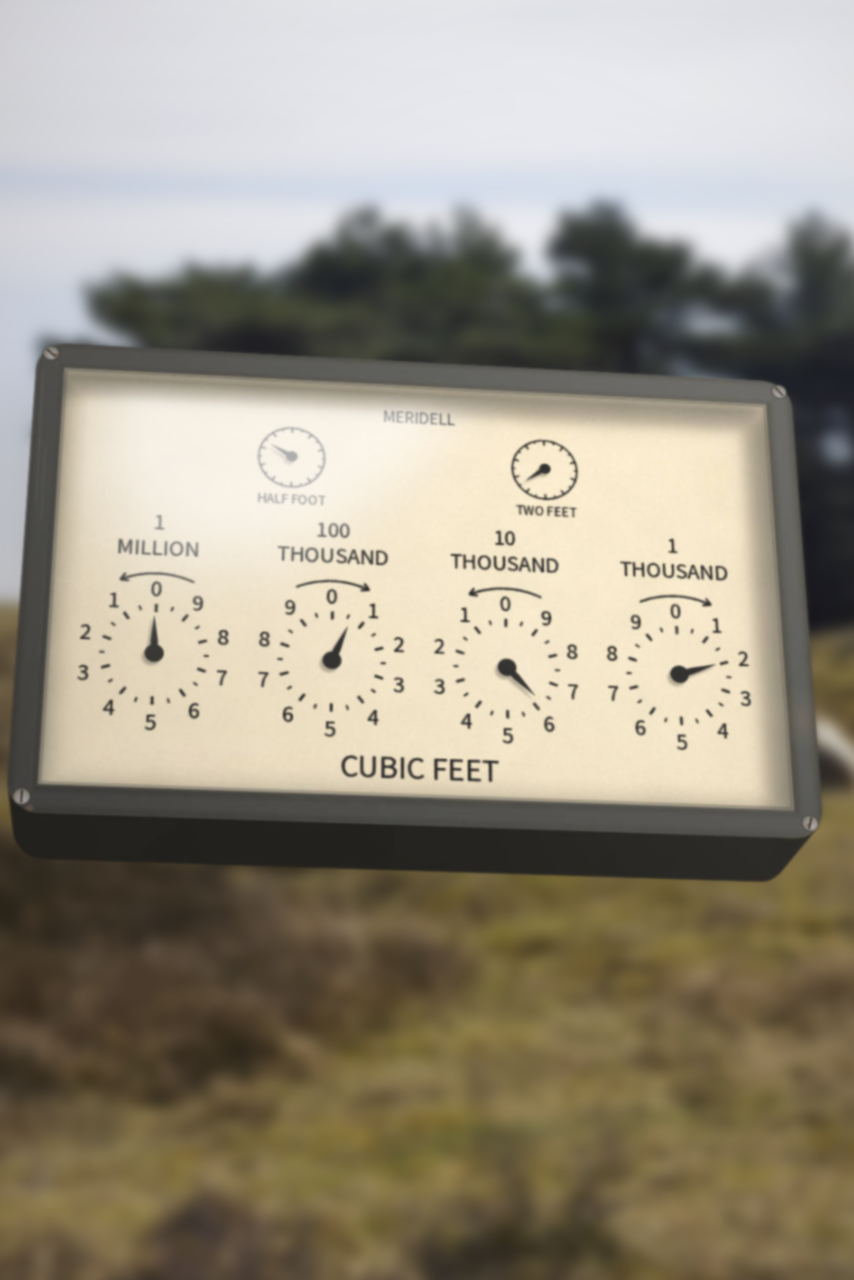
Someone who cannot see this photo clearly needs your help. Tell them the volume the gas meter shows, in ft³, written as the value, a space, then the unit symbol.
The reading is 6200 ft³
